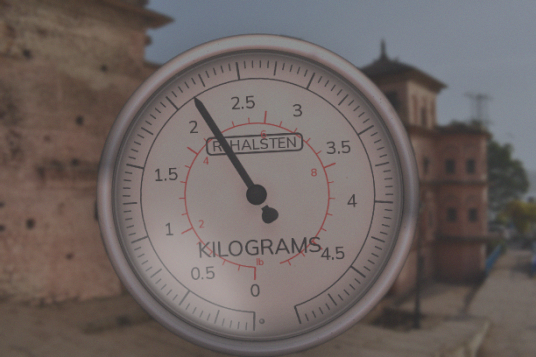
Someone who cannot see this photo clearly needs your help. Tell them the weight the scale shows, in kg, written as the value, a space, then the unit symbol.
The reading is 2.15 kg
